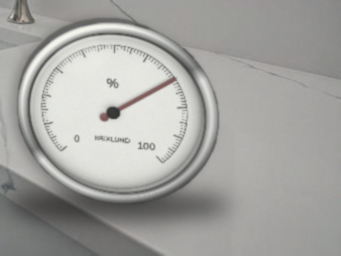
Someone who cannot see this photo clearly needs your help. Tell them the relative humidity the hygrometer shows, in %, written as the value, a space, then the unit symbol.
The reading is 70 %
